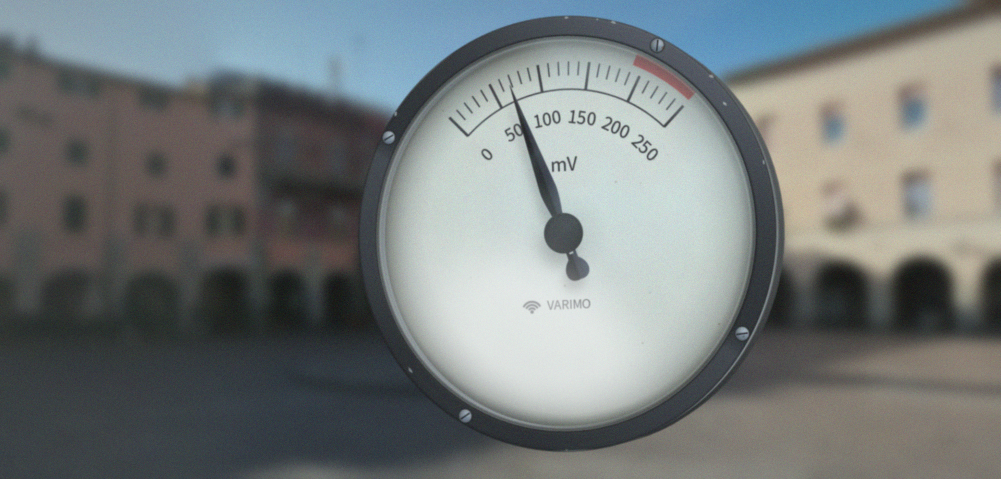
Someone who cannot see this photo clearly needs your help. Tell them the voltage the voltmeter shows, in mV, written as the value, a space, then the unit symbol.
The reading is 70 mV
